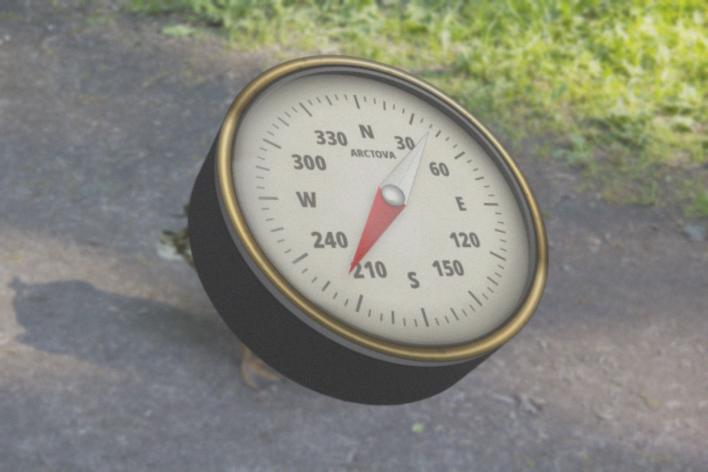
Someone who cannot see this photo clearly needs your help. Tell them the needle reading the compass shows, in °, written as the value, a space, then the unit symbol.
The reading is 220 °
